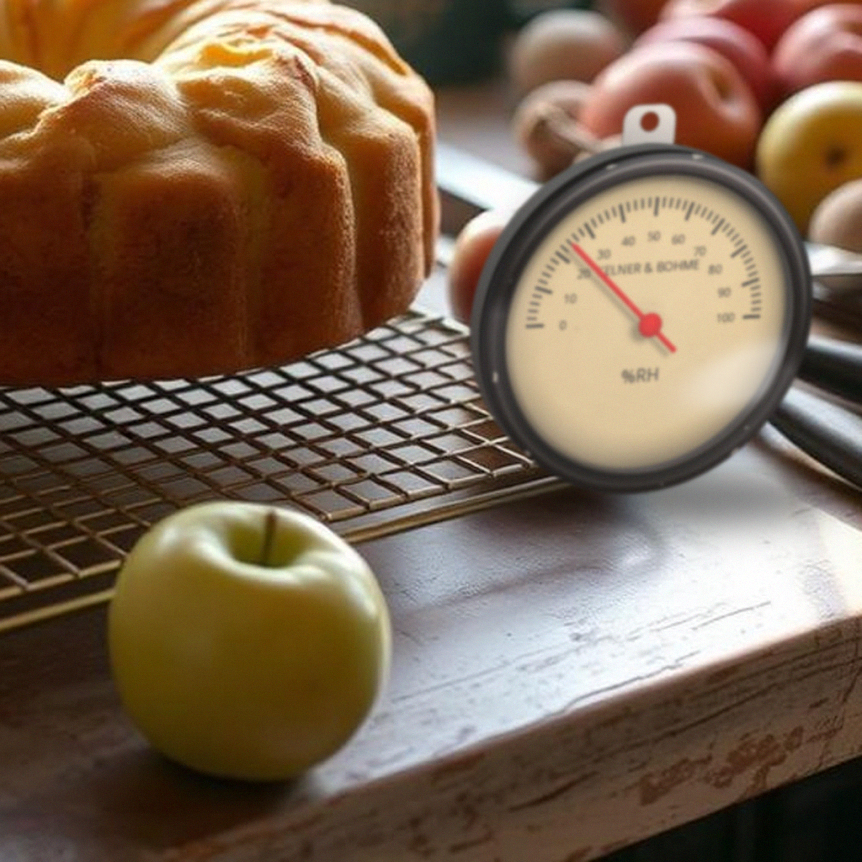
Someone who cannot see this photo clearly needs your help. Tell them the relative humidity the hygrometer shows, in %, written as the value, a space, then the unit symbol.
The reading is 24 %
